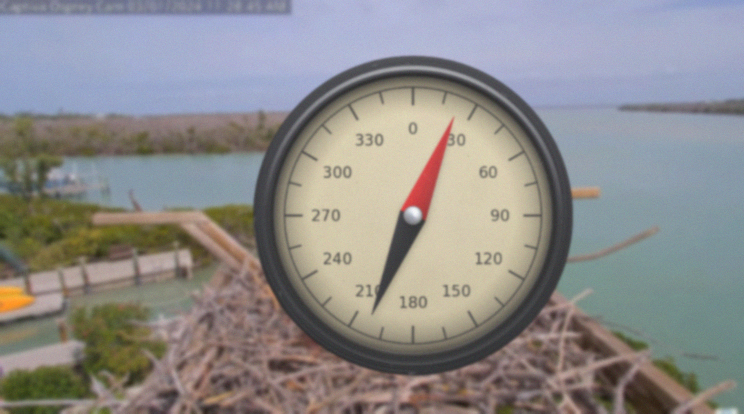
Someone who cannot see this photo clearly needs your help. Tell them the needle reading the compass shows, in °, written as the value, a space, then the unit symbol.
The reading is 22.5 °
